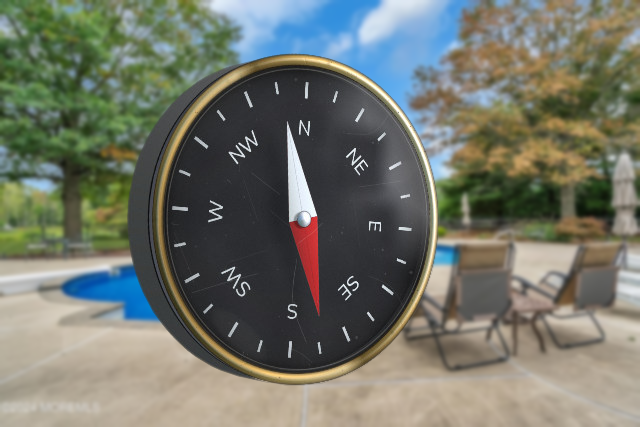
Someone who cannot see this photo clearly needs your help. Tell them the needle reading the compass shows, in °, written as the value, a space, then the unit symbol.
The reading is 165 °
